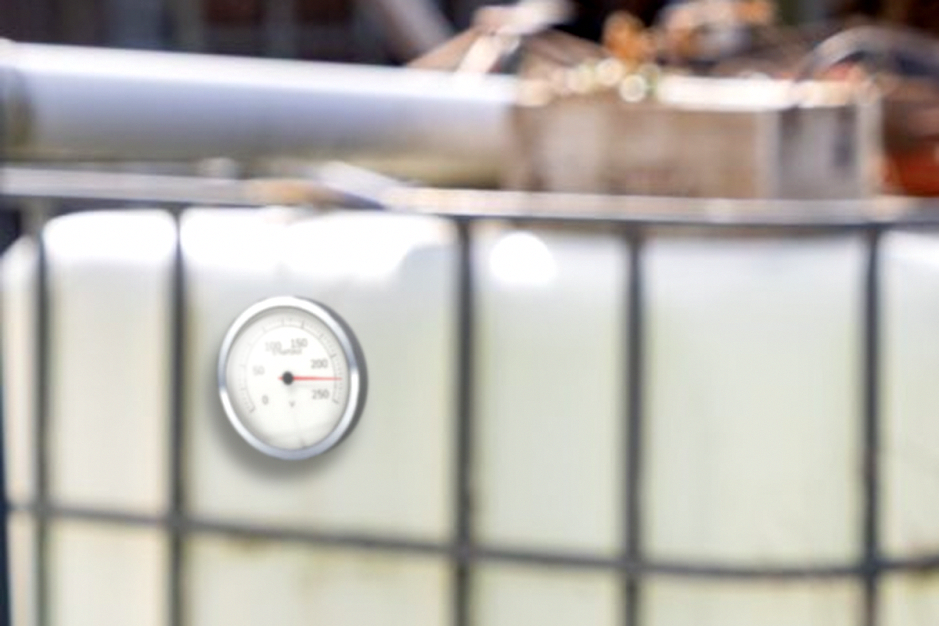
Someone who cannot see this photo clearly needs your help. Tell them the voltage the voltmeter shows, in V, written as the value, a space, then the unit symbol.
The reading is 225 V
